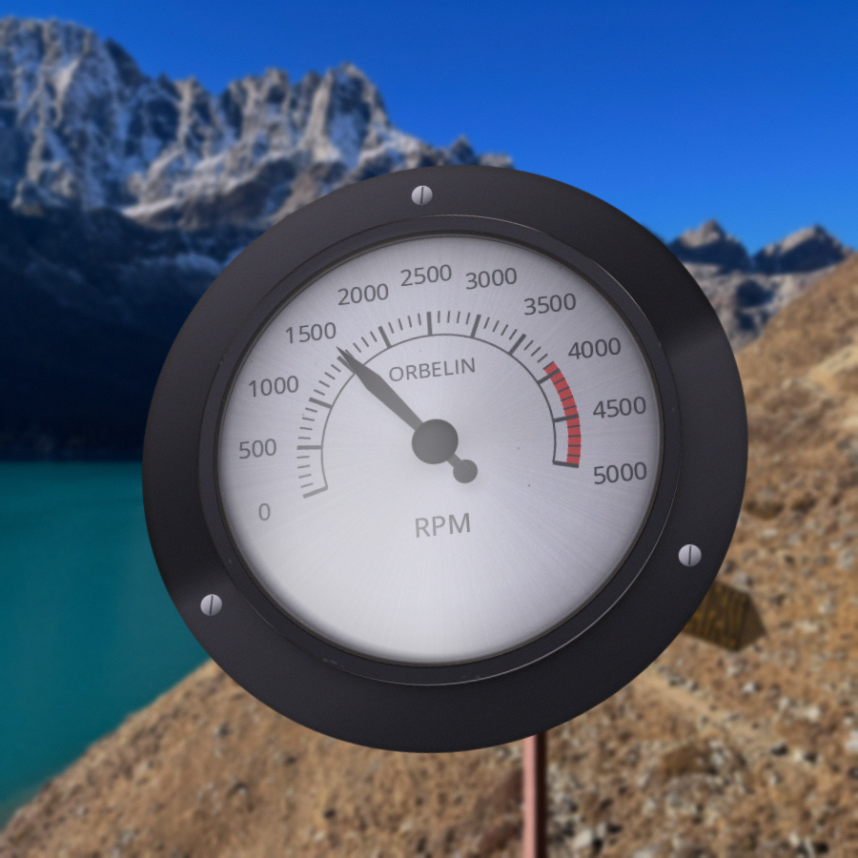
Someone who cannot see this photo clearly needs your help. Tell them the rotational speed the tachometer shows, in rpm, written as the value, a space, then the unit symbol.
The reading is 1550 rpm
